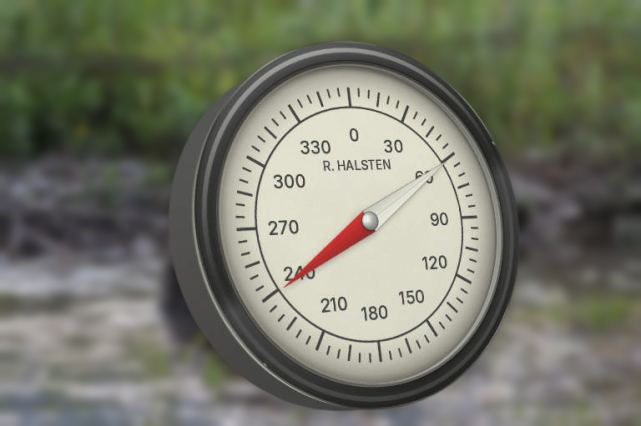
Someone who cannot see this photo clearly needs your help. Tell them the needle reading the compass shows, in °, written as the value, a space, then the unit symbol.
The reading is 240 °
